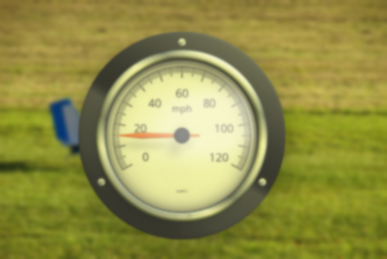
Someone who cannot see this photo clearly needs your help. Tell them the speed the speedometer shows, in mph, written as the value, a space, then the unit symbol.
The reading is 15 mph
